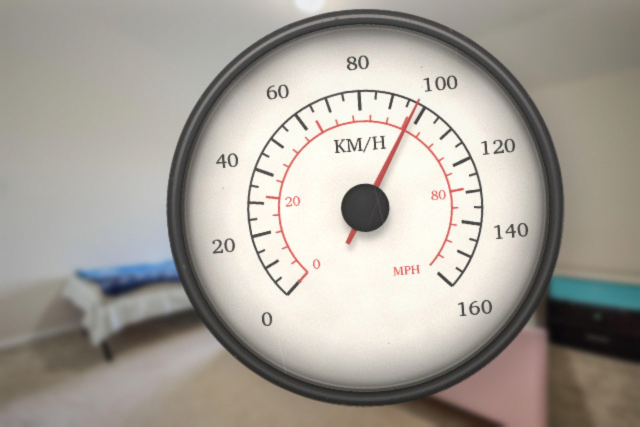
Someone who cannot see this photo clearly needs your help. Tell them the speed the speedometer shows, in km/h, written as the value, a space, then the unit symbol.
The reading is 97.5 km/h
